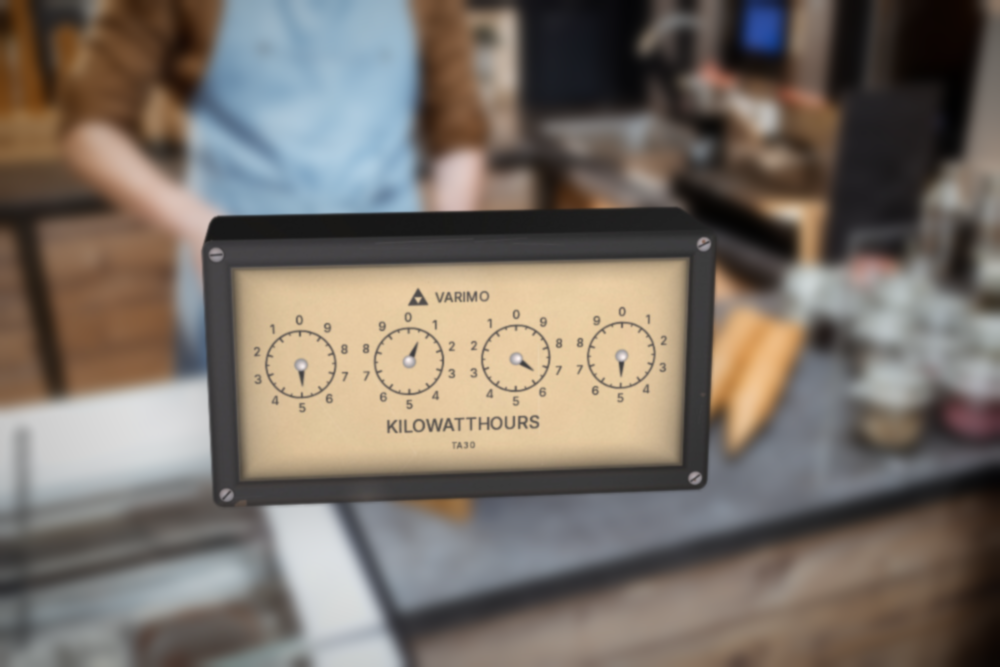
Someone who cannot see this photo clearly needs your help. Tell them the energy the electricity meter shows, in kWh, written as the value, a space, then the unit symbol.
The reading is 5065 kWh
